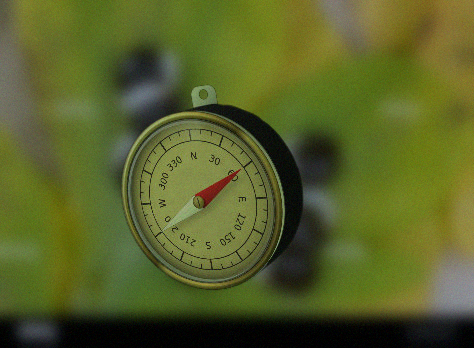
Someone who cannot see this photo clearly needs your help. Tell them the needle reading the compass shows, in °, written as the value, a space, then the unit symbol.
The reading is 60 °
